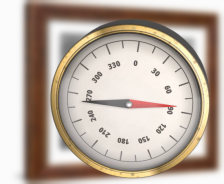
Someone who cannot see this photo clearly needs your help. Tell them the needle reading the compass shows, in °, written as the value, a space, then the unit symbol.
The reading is 82.5 °
